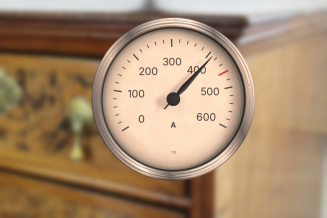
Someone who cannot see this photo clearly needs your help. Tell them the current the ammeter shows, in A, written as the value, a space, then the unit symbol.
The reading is 410 A
